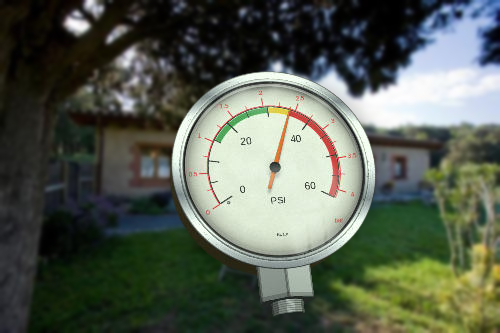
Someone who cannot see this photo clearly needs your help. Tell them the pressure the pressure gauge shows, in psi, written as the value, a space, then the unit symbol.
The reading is 35 psi
